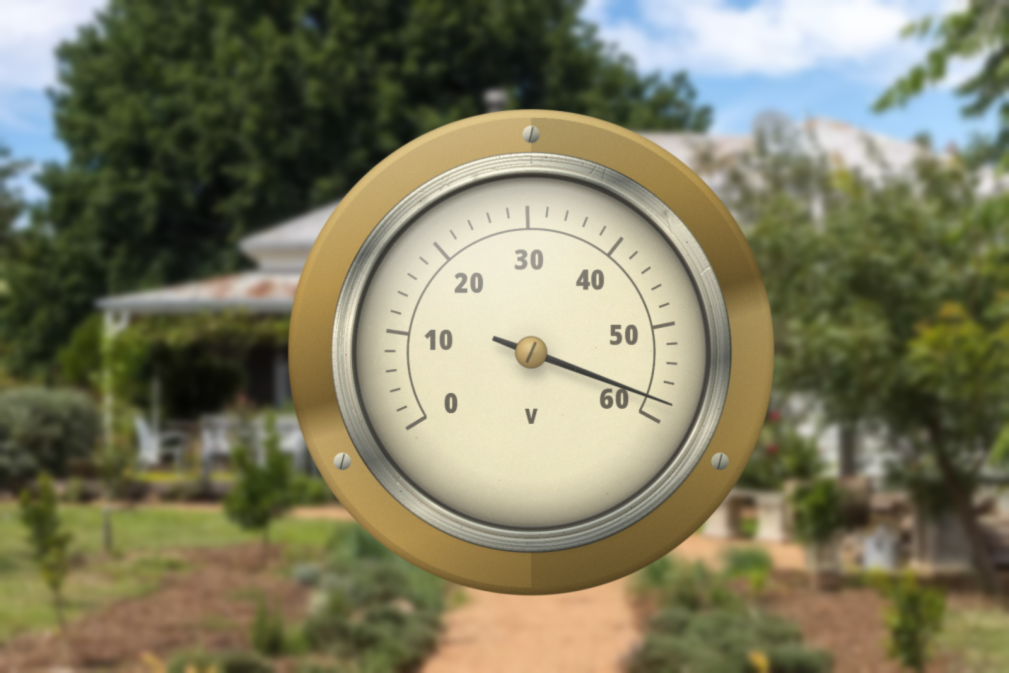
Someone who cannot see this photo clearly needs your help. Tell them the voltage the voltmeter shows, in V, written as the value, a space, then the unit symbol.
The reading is 58 V
